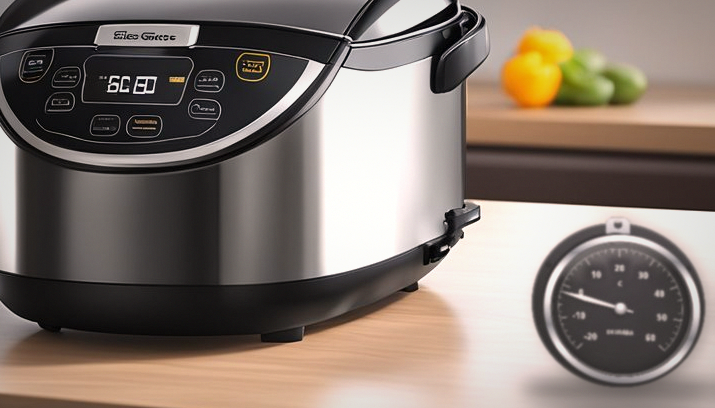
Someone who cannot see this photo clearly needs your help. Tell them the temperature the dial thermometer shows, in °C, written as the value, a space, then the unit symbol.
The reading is -2 °C
